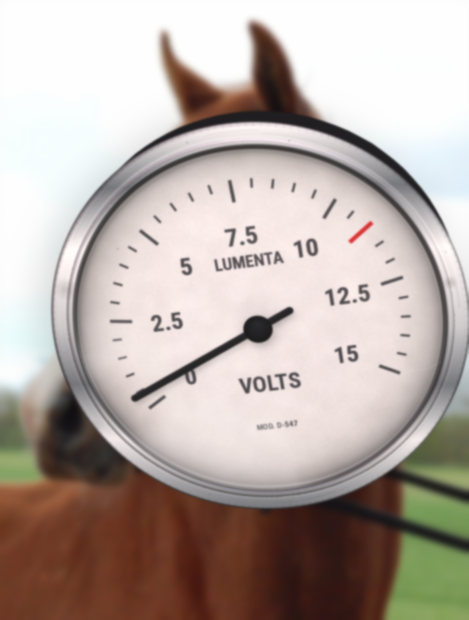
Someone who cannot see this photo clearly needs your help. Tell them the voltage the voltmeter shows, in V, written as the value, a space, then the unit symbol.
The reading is 0.5 V
